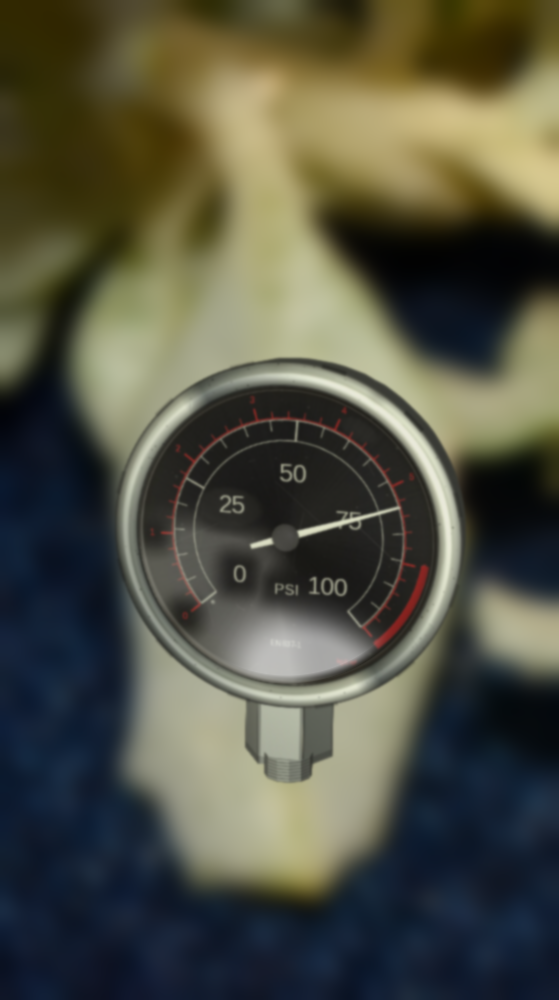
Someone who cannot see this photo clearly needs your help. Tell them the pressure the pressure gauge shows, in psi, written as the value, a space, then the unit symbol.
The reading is 75 psi
